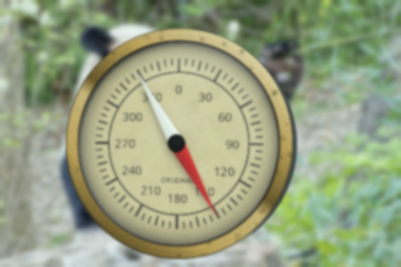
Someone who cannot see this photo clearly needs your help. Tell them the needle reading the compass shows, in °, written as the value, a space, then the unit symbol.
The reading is 150 °
